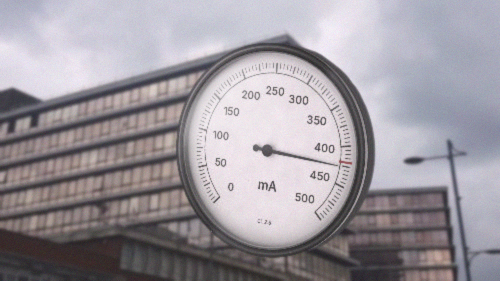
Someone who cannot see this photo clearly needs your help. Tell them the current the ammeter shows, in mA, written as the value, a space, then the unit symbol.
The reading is 425 mA
